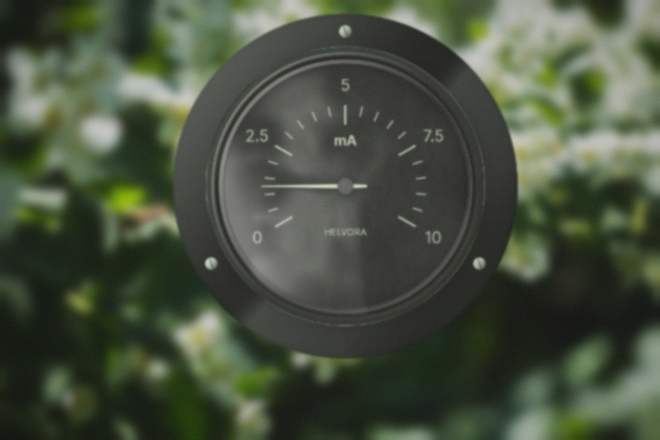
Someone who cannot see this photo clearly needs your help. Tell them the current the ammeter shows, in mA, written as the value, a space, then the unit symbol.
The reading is 1.25 mA
